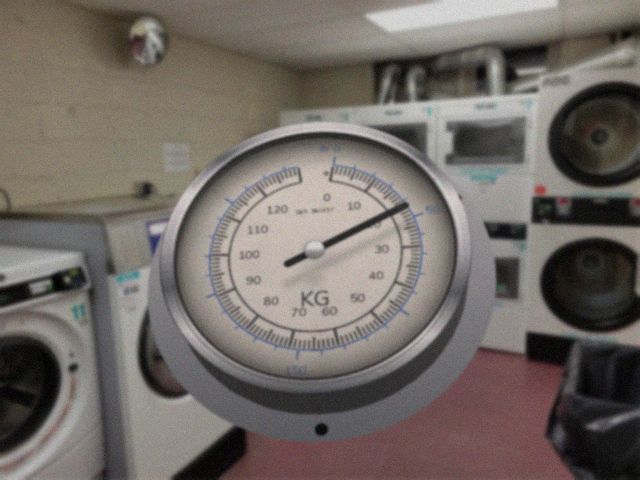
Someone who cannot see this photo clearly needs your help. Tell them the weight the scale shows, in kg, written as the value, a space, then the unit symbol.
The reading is 20 kg
